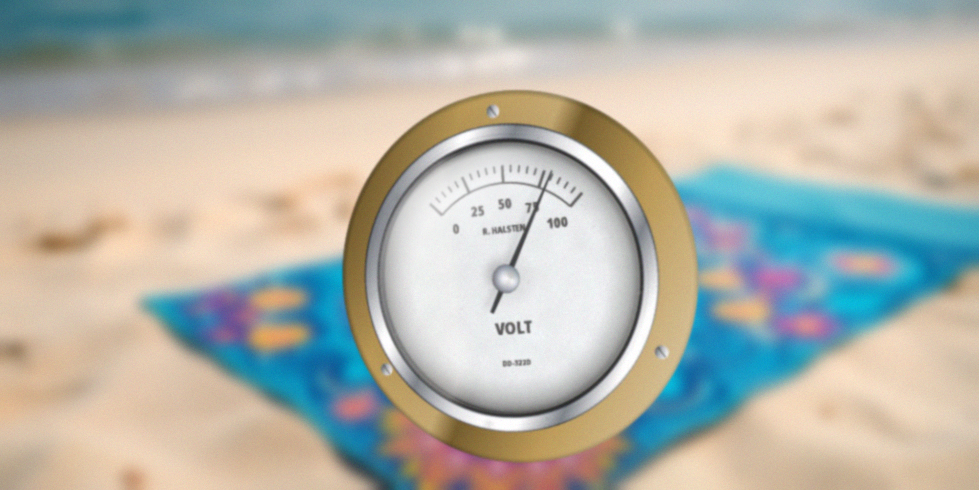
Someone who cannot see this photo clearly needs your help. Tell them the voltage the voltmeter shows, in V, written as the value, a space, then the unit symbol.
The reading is 80 V
